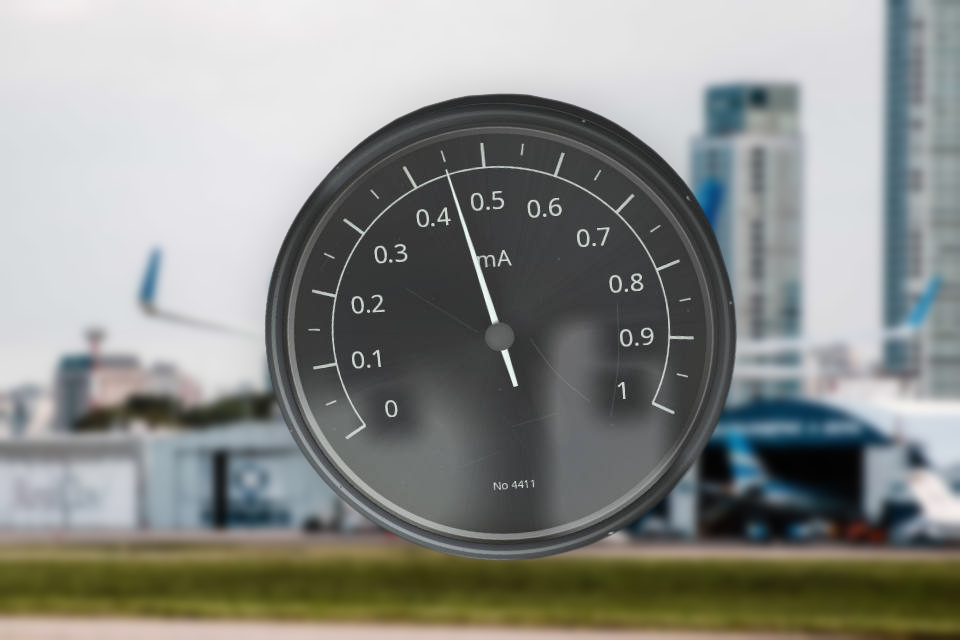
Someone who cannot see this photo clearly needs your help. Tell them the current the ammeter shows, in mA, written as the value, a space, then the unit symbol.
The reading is 0.45 mA
